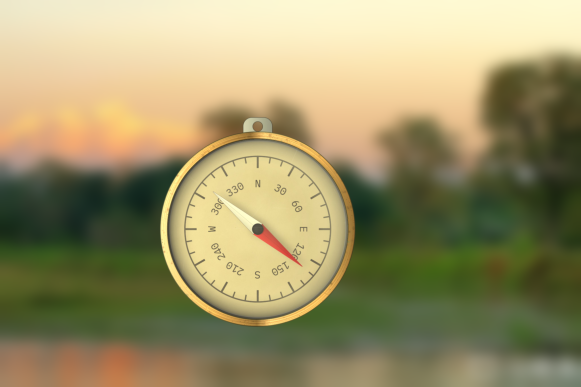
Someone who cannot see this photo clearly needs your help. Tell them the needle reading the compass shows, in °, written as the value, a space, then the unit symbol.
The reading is 130 °
